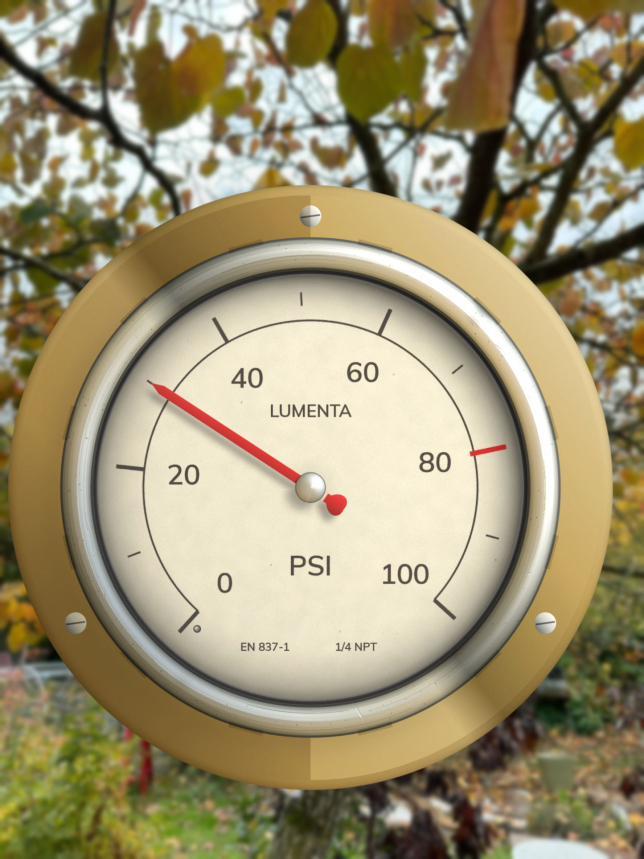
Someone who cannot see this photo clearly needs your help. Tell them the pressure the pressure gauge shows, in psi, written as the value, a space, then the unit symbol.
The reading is 30 psi
